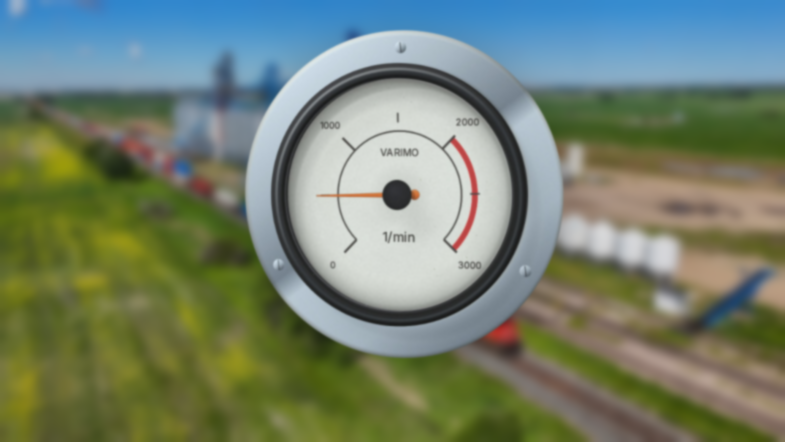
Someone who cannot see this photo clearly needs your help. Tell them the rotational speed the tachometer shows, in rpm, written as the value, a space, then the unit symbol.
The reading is 500 rpm
